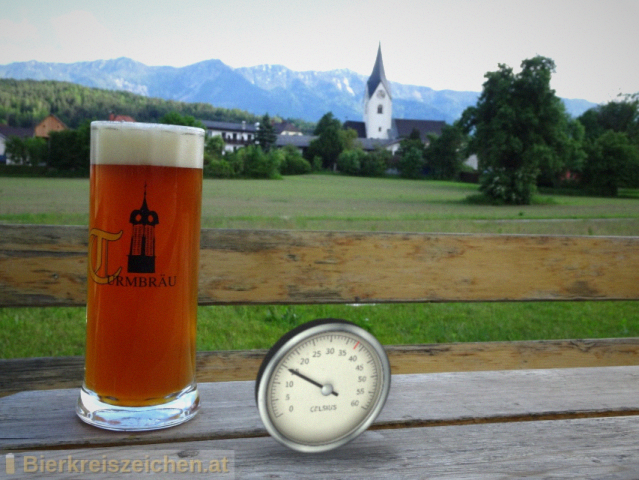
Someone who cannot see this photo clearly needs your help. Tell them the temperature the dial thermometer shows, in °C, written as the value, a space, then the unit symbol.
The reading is 15 °C
